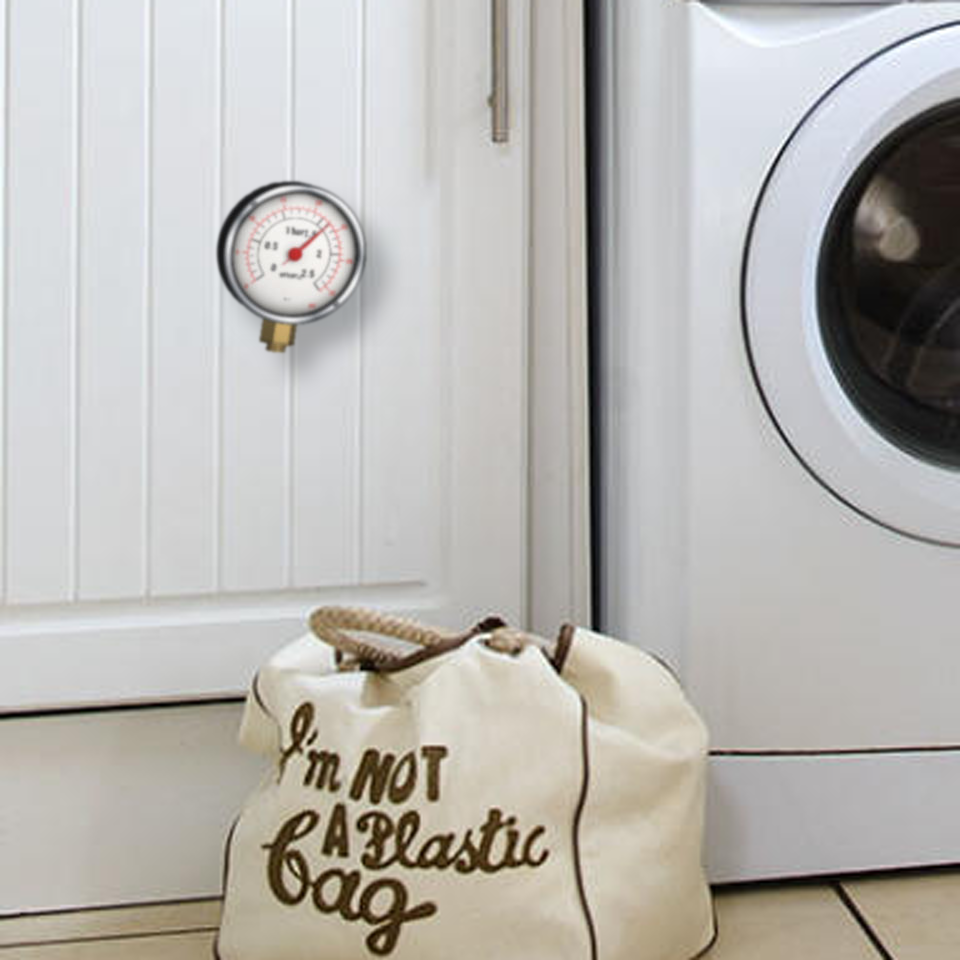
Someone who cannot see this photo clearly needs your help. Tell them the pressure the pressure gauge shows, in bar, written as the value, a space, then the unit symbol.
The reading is 1.6 bar
